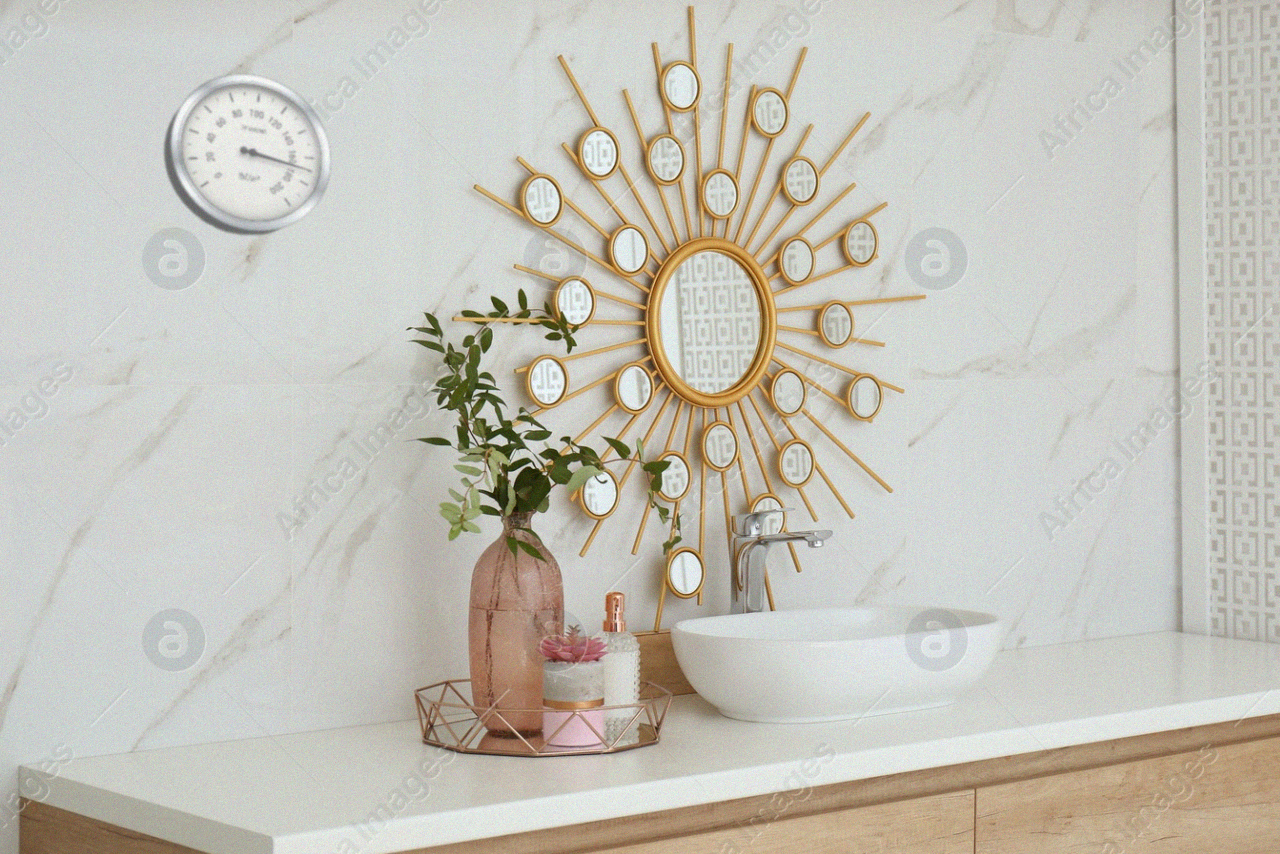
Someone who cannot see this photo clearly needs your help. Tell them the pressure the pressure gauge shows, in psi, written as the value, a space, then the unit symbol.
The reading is 170 psi
